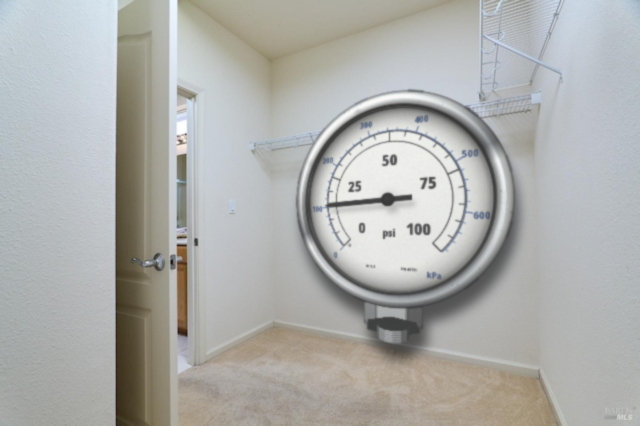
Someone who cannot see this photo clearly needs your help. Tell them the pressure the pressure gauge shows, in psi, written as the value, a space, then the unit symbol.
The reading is 15 psi
